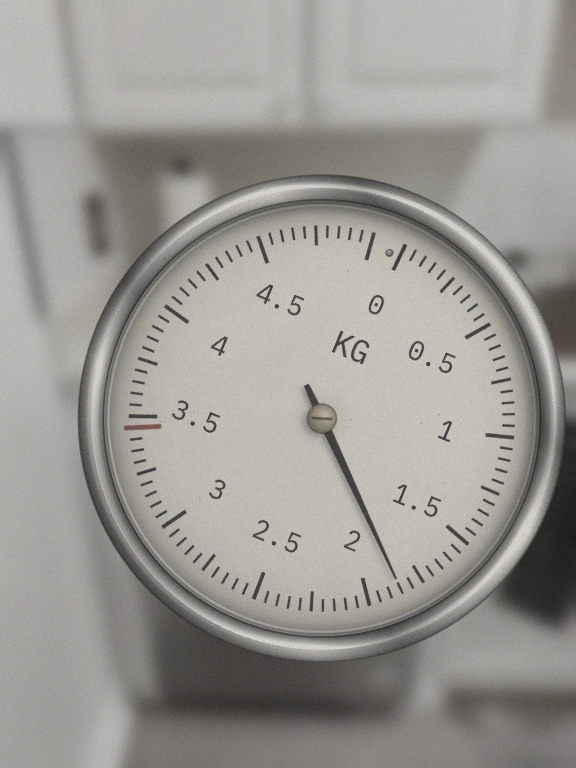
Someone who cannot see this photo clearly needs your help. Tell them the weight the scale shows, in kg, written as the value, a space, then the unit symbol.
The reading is 1.85 kg
